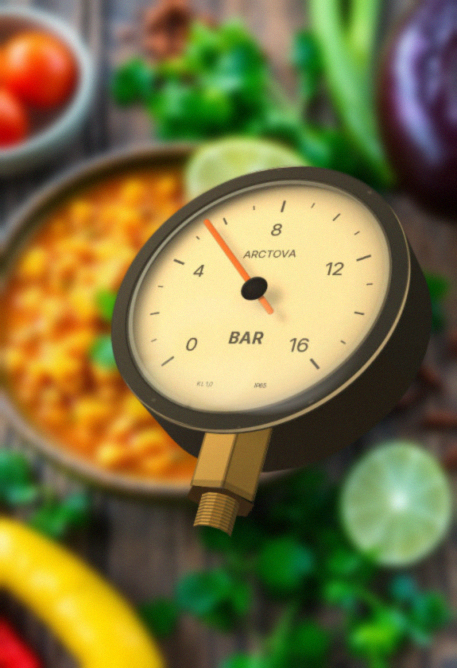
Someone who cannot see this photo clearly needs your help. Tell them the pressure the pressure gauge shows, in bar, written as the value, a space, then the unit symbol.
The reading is 5.5 bar
